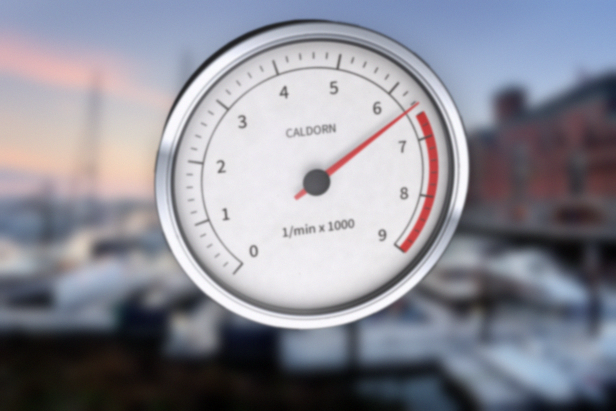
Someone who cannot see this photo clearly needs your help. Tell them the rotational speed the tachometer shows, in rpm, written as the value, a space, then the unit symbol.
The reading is 6400 rpm
